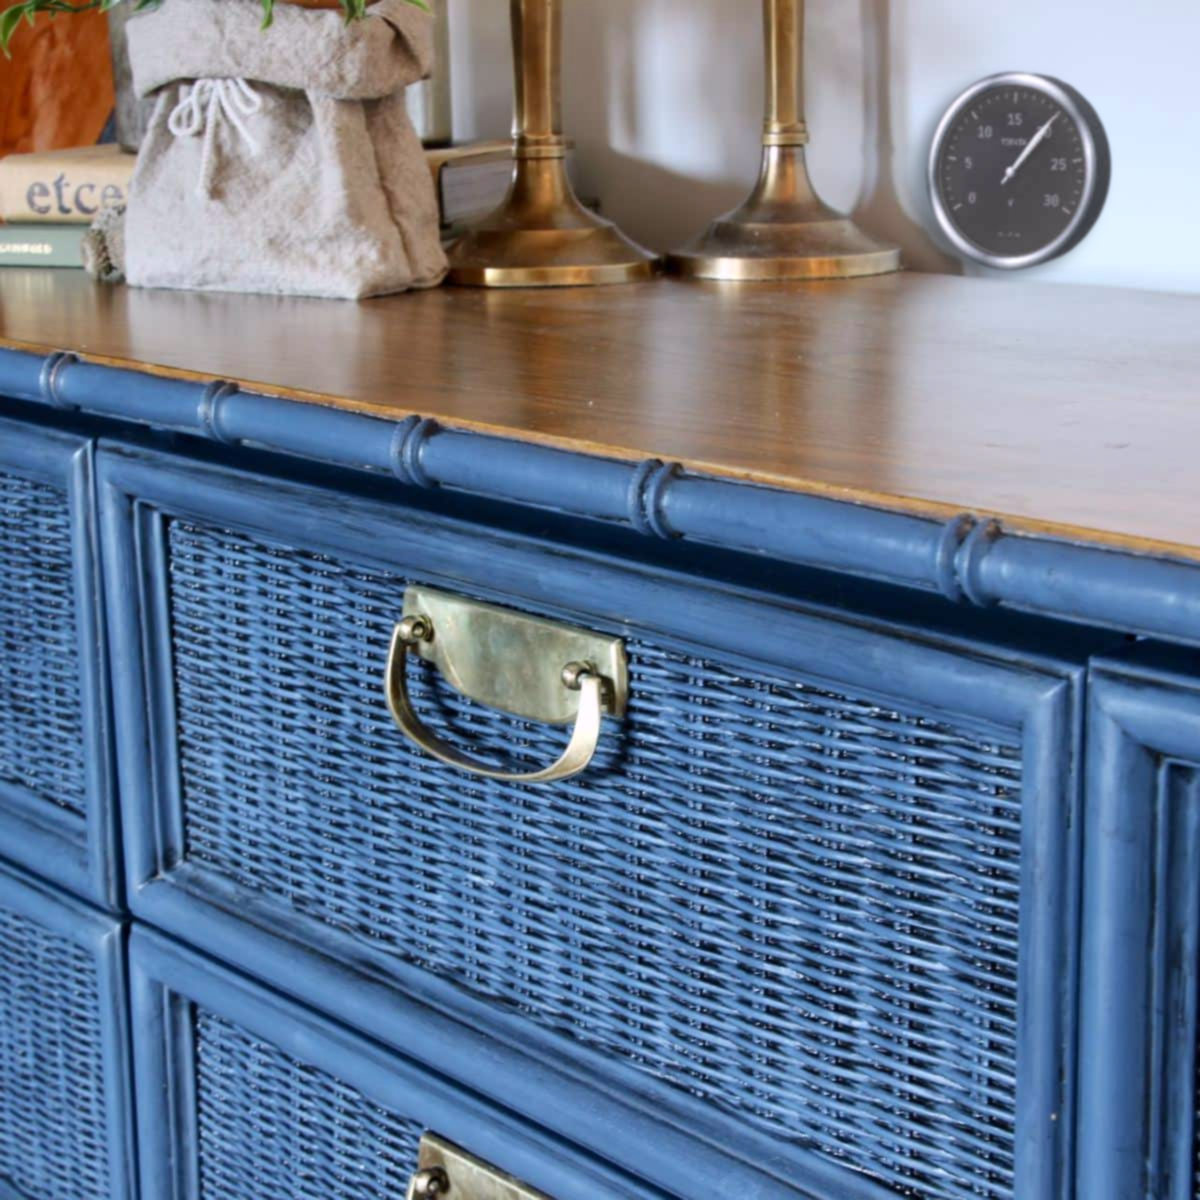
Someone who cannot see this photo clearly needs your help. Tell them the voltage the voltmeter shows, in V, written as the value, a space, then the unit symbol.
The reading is 20 V
